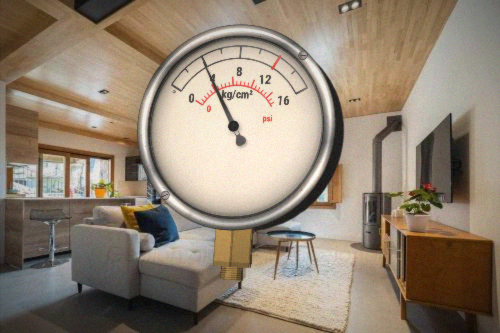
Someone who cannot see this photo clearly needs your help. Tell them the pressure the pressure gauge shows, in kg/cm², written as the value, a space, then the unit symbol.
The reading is 4 kg/cm²
